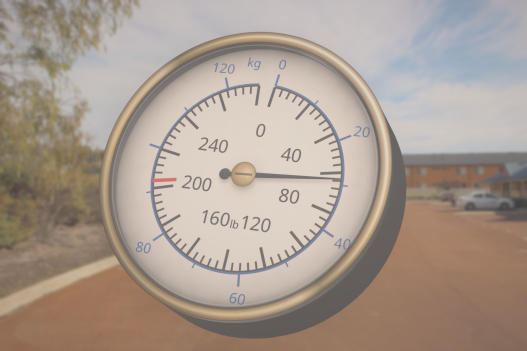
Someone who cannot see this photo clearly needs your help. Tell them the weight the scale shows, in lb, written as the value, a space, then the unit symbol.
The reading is 64 lb
